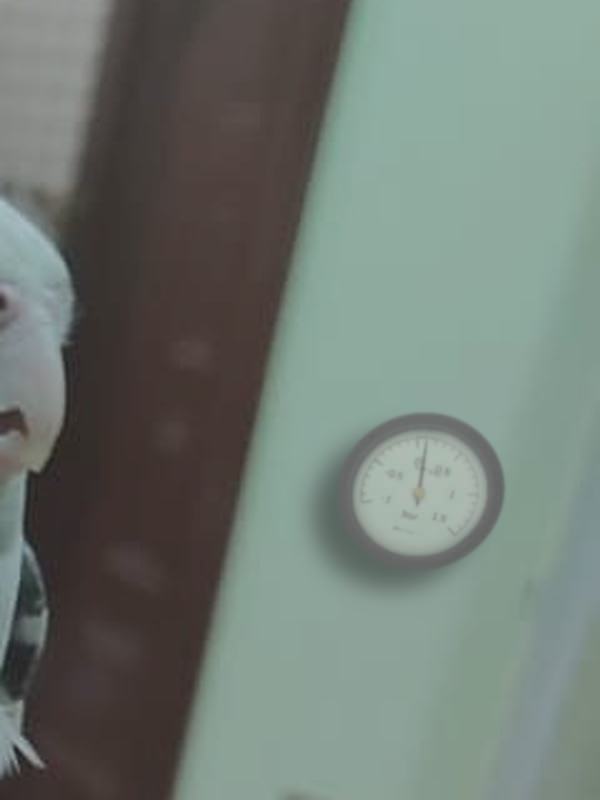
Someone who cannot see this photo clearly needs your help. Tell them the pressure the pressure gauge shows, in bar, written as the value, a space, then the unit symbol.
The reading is 0.1 bar
